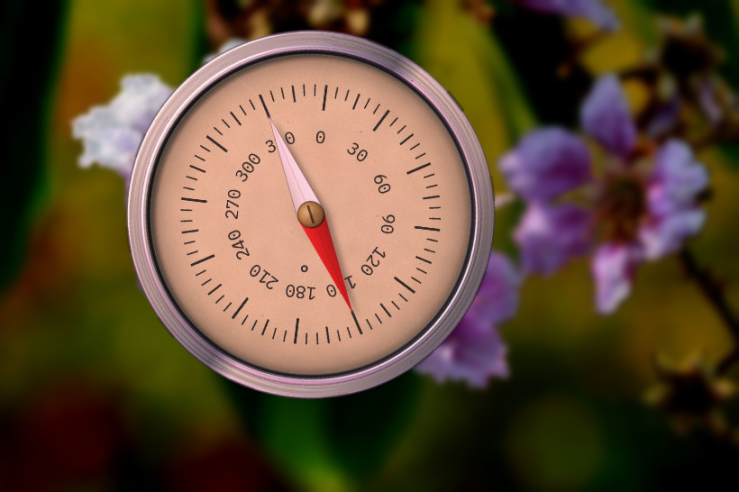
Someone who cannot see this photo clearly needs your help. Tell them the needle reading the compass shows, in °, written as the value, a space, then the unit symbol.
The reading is 150 °
